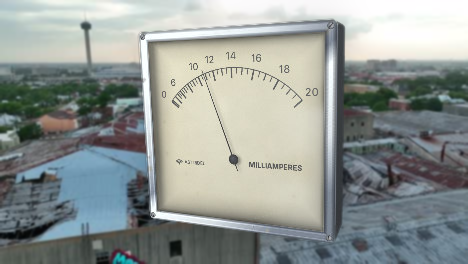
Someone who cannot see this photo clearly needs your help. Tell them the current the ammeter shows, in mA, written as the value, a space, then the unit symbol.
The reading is 11 mA
